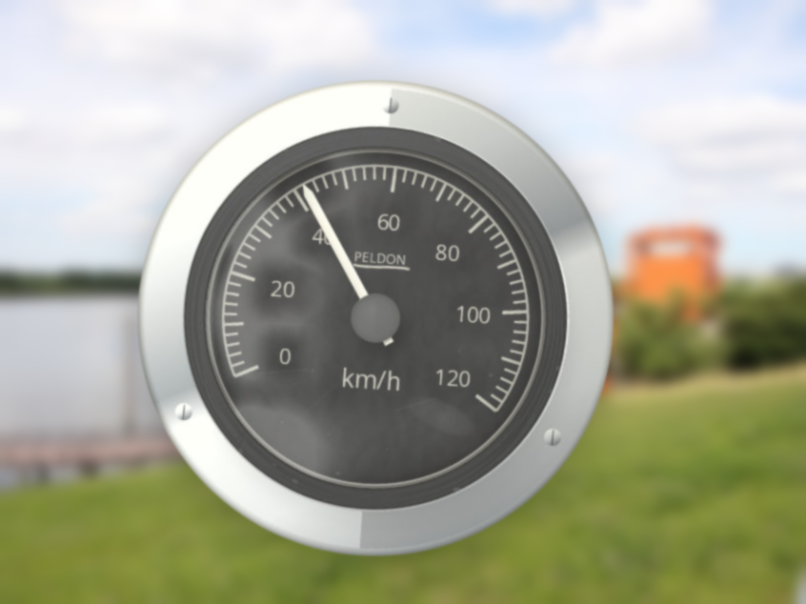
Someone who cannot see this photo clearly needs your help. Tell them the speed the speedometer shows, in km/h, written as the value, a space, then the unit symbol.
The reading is 42 km/h
